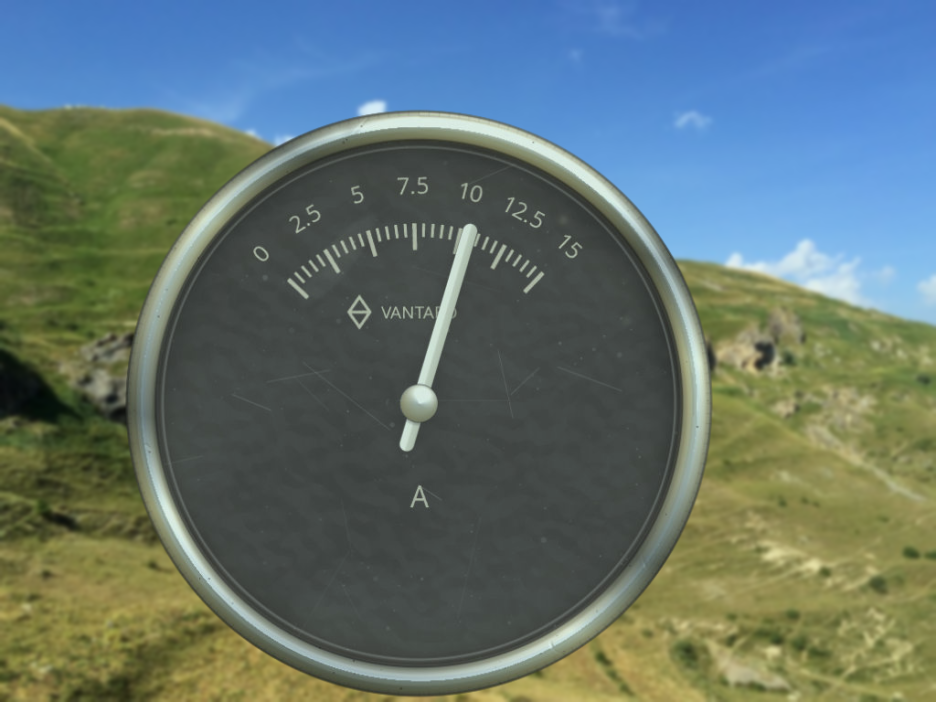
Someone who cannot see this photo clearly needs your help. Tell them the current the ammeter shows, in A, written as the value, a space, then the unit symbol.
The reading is 10.5 A
